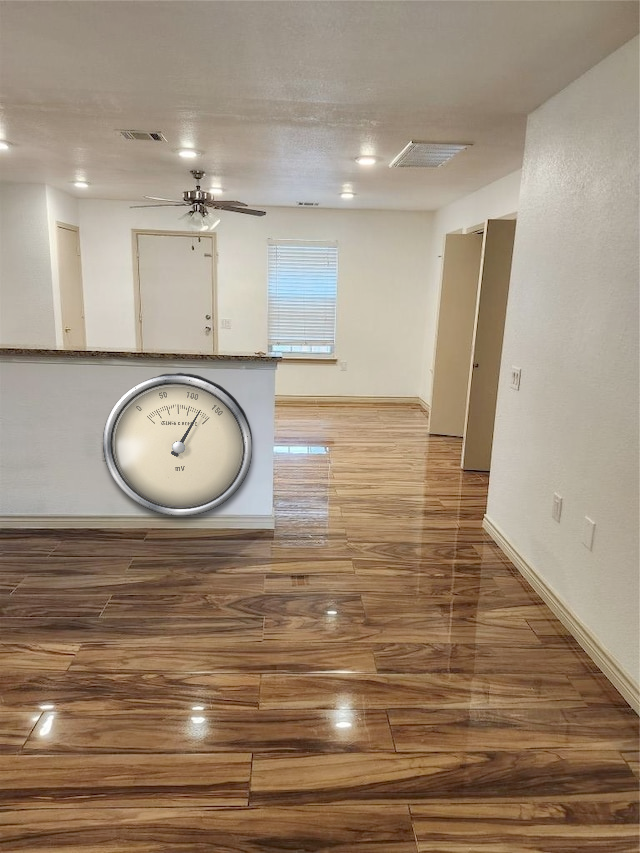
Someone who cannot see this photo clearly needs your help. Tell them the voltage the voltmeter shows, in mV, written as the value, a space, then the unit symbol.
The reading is 125 mV
